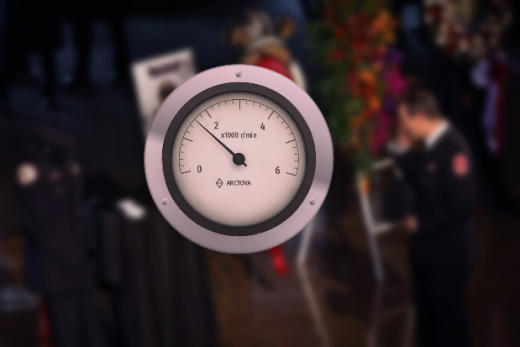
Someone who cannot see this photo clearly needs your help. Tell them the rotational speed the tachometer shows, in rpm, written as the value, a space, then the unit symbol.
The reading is 1600 rpm
